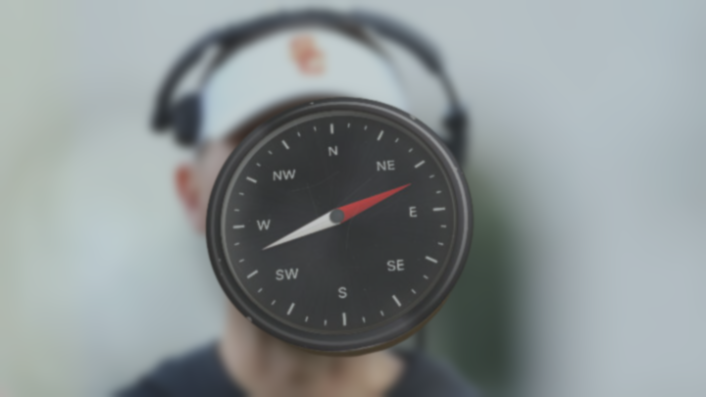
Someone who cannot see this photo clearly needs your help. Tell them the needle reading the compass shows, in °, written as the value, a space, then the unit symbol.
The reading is 70 °
